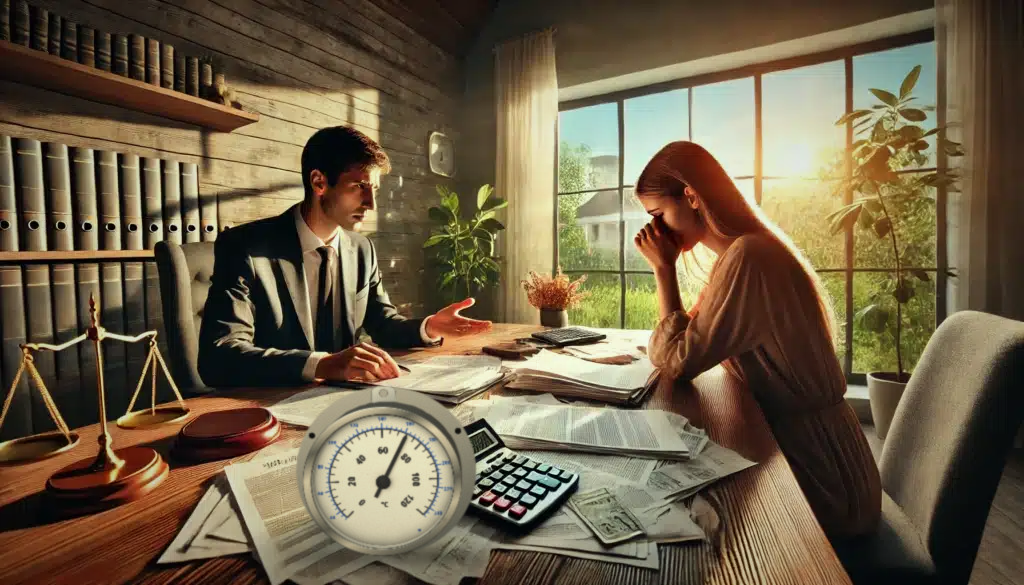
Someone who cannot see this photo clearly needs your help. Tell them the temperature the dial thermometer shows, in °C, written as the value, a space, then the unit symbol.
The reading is 72 °C
